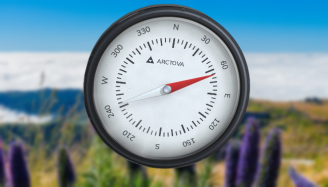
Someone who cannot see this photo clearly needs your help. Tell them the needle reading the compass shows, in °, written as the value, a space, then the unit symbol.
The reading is 65 °
